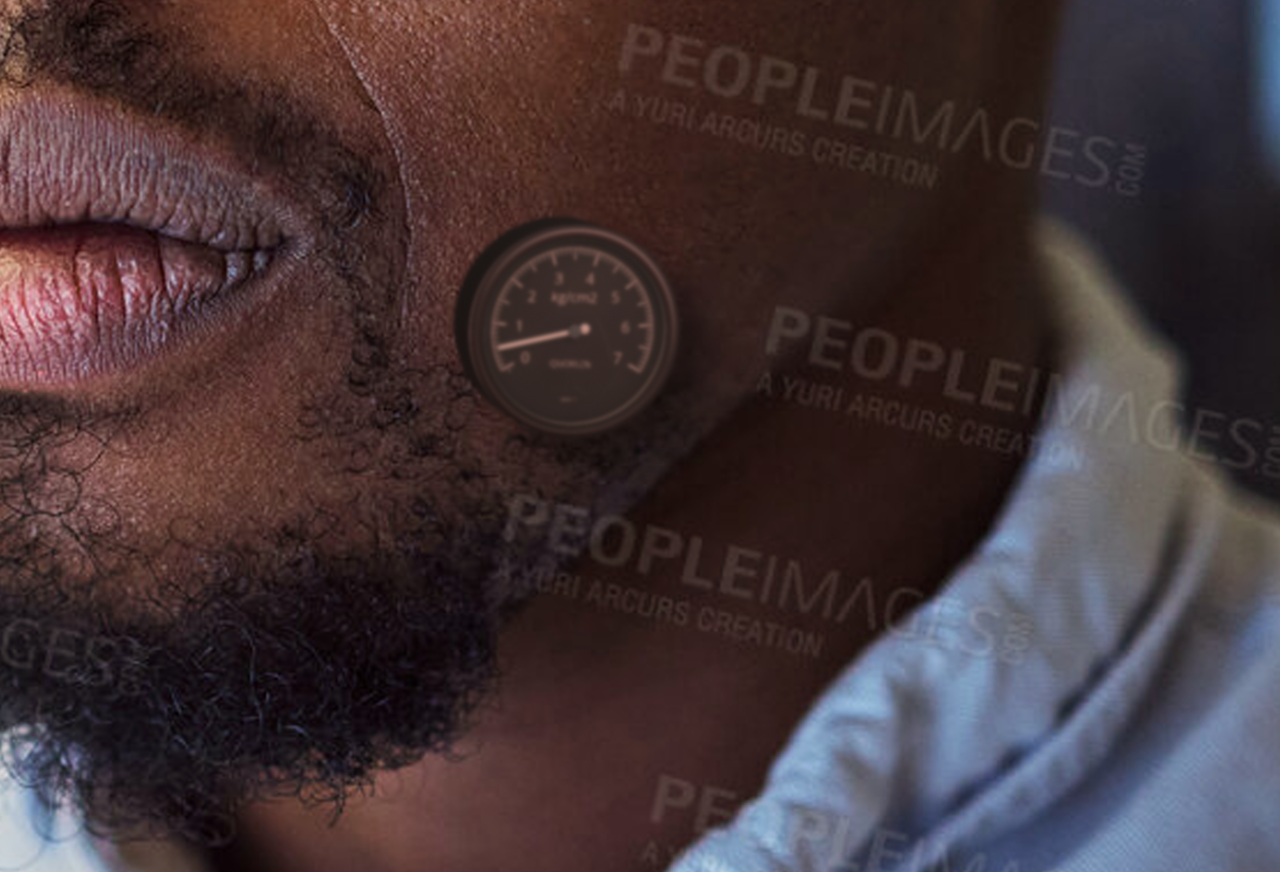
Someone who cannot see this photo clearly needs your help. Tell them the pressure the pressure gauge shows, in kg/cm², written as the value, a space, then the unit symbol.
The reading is 0.5 kg/cm²
